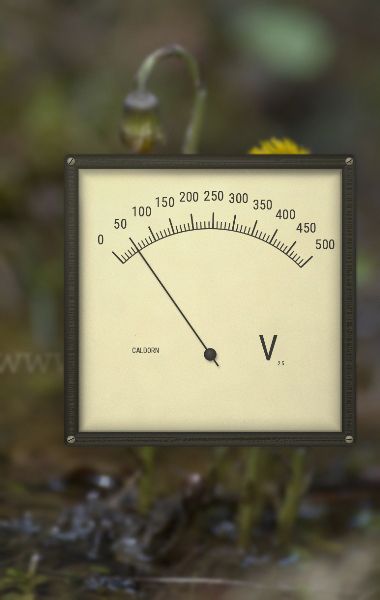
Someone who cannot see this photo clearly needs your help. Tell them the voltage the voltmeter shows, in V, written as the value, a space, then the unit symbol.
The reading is 50 V
